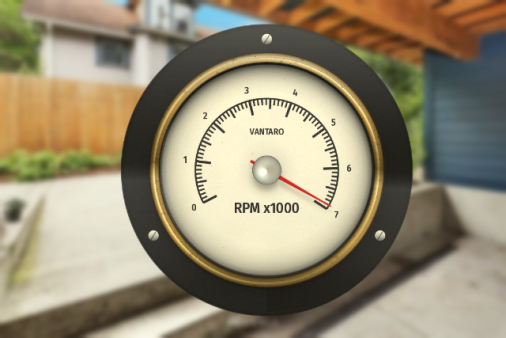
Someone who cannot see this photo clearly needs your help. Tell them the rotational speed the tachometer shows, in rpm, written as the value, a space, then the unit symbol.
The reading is 6900 rpm
